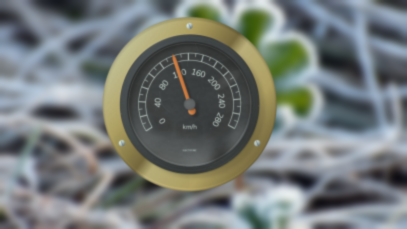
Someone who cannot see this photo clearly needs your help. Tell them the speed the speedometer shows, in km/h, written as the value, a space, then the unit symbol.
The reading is 120 km/h
